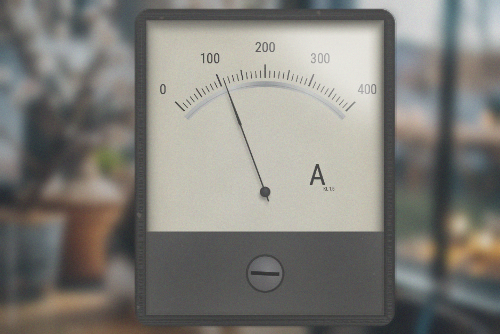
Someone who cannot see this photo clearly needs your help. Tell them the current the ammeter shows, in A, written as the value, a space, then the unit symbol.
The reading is 110 A
